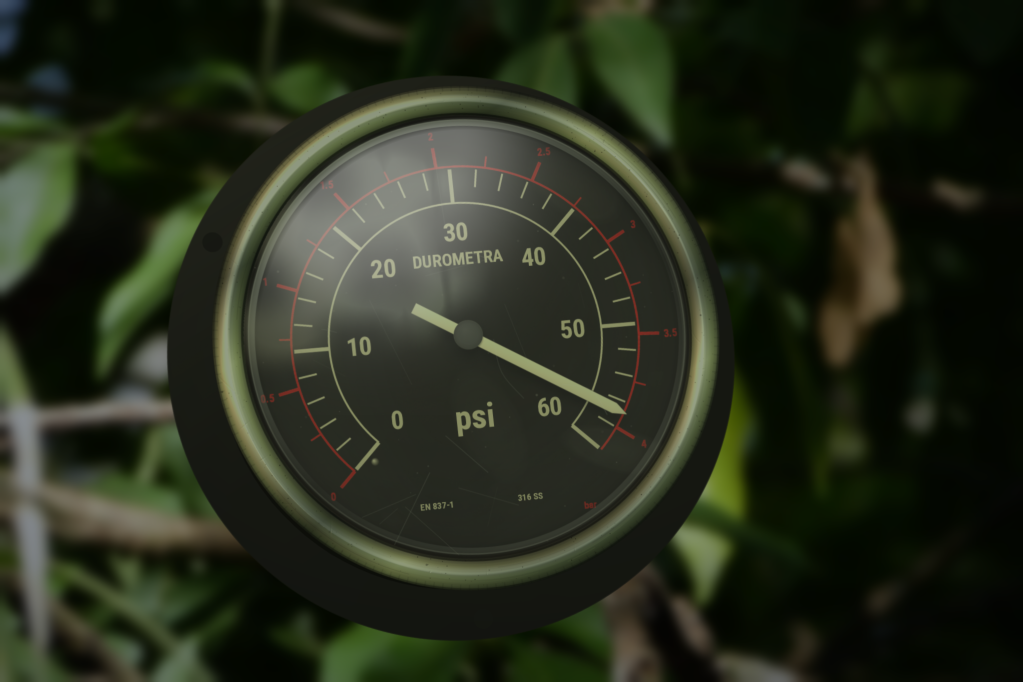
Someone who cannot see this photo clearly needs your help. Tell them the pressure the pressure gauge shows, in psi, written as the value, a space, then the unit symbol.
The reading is 57 psi
